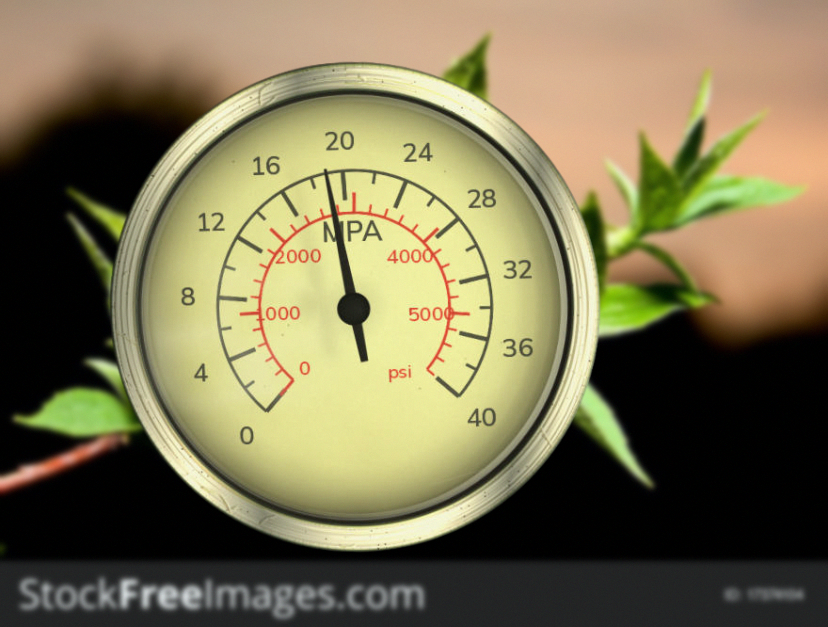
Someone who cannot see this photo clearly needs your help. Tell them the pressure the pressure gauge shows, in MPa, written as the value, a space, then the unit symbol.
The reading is 19 MPa
